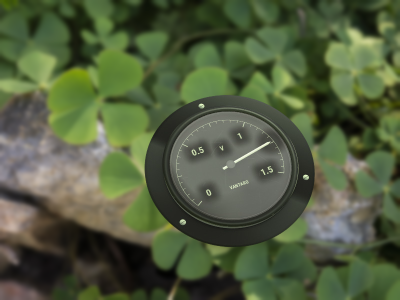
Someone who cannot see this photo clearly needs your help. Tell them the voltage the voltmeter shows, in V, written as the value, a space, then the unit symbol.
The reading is 1.25 V
